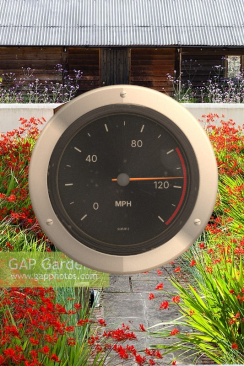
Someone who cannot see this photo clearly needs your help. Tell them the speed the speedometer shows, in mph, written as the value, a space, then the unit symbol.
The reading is 115 mph
